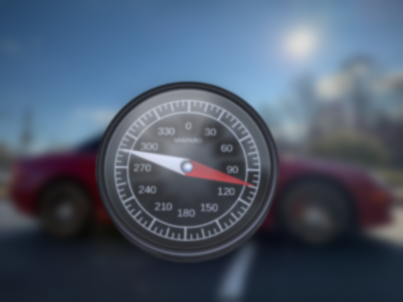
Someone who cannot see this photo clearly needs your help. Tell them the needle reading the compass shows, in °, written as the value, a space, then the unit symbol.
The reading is 105 °
